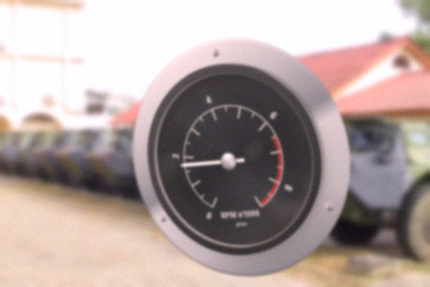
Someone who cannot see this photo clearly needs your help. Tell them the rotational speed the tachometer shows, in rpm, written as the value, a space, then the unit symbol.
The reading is 1750 rpm
